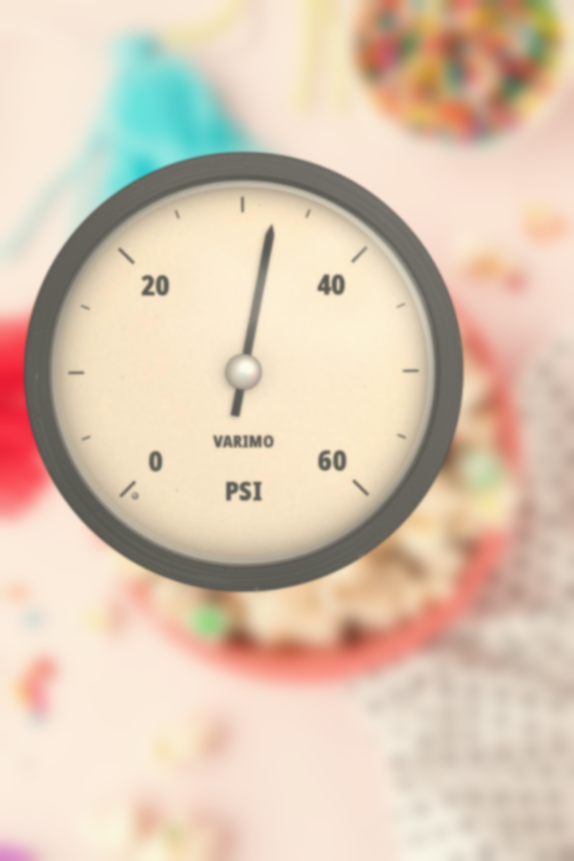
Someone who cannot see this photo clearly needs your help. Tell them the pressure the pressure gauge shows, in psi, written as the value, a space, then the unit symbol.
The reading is 32.5 psi
